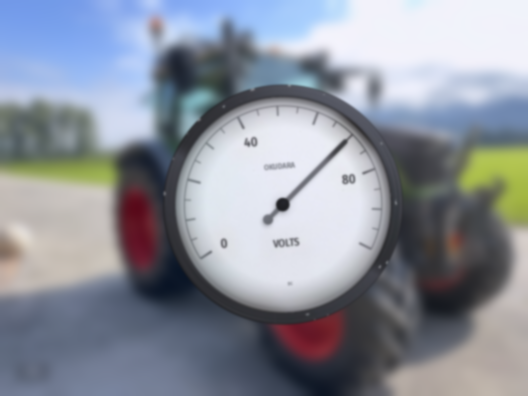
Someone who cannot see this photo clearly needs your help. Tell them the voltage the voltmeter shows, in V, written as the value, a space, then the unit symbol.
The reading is 70 V
